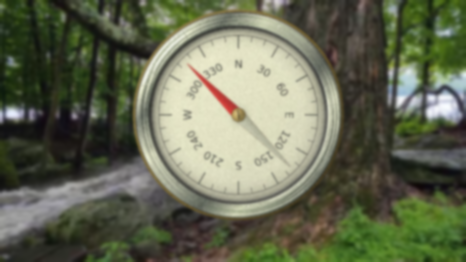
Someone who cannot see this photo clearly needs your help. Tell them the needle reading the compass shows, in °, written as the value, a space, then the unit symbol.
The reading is 315 °
